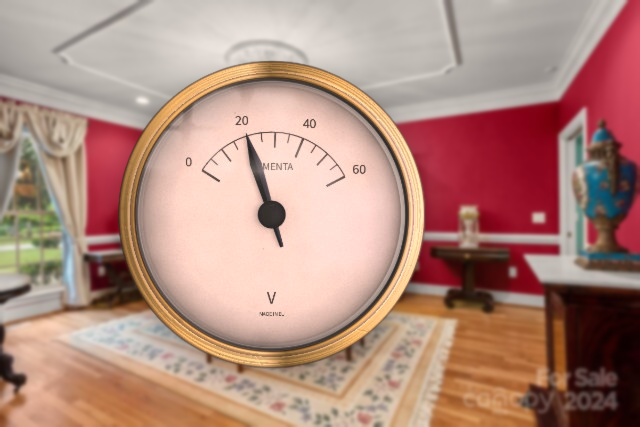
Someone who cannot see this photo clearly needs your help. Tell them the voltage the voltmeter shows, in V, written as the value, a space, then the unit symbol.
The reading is 20 V
